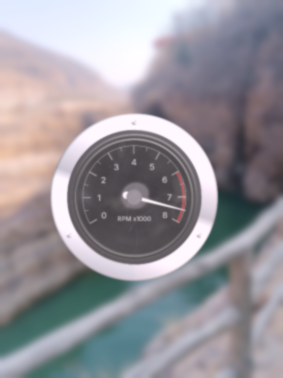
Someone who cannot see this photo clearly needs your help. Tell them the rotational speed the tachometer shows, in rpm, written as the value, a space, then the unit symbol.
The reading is 7500 rpm
